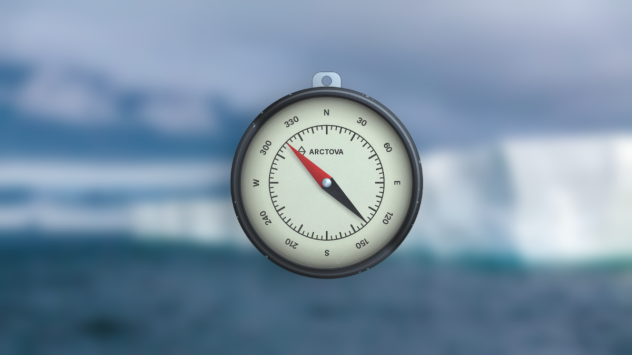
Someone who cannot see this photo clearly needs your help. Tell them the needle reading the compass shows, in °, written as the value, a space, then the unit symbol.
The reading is 315 °
